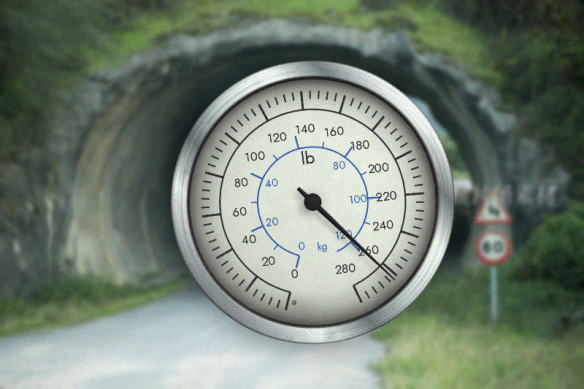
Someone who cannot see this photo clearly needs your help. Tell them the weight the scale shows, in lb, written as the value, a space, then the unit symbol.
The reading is 262 lb
